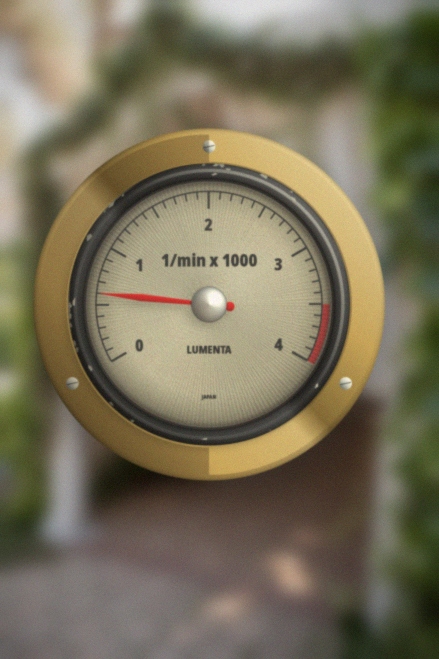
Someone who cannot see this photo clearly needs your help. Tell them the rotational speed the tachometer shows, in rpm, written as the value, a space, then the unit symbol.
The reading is 600 rpm
